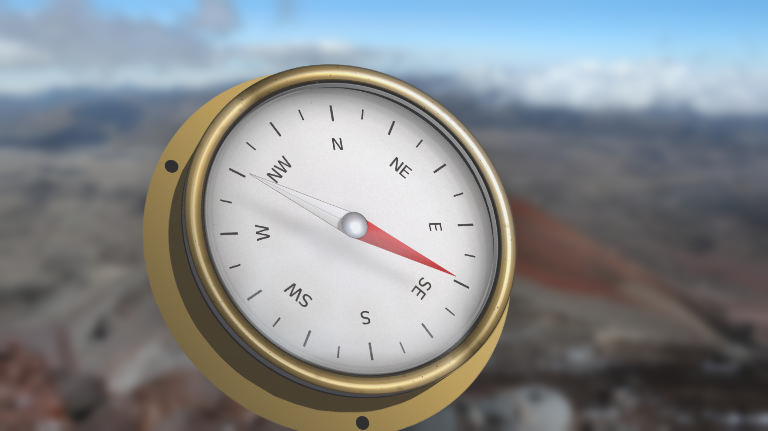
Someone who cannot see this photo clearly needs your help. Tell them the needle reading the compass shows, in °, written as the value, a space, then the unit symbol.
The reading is 120 °
